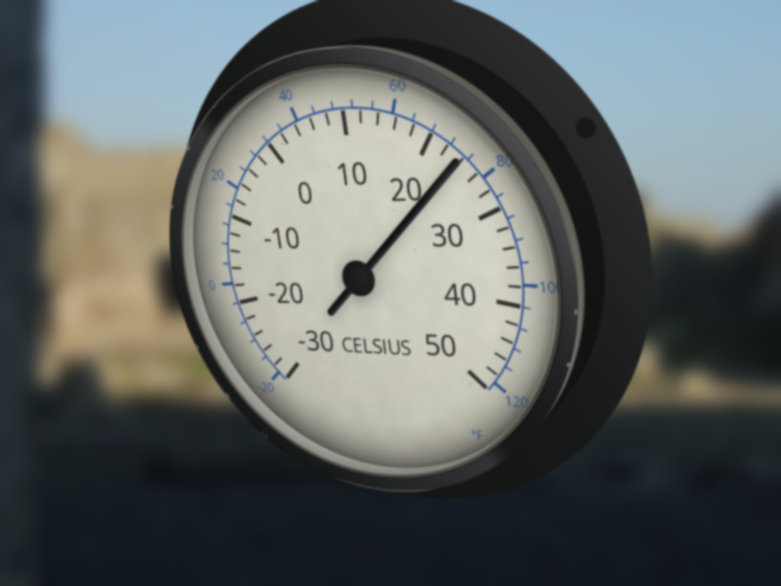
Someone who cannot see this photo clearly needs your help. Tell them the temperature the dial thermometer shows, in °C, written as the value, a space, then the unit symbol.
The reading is 24 °C
